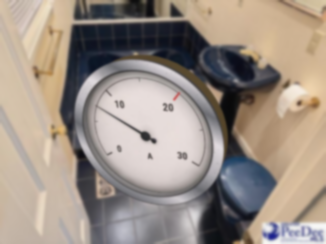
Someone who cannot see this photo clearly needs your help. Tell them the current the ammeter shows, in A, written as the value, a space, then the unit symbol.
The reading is 7.5 A
